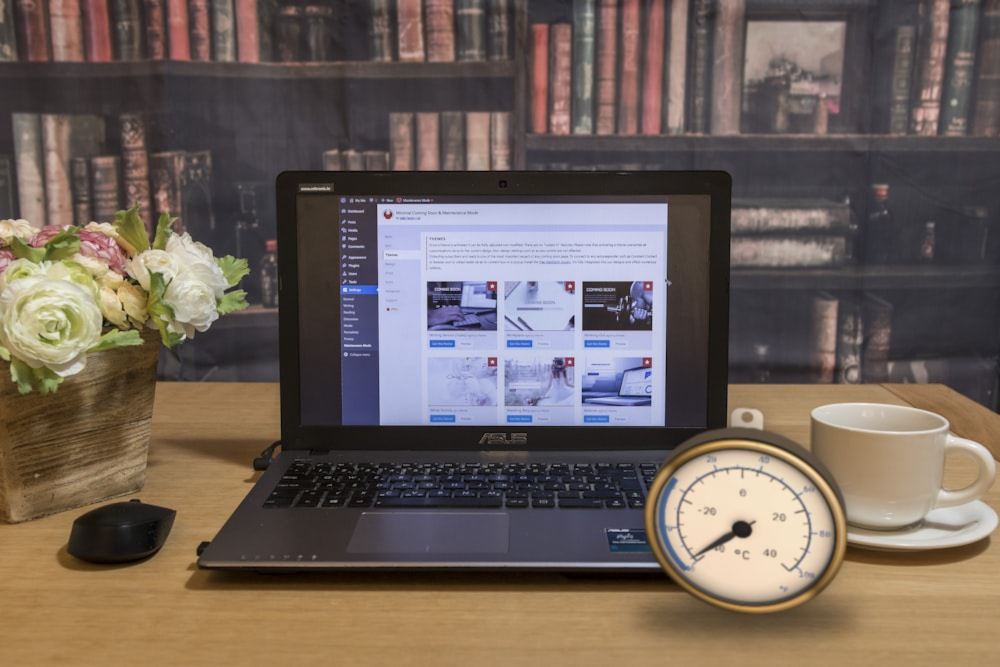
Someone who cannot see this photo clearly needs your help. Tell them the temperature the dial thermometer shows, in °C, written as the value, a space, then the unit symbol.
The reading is -38 °C
